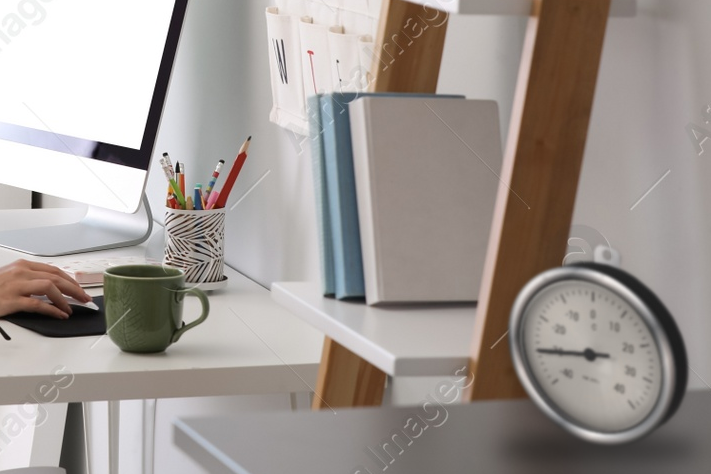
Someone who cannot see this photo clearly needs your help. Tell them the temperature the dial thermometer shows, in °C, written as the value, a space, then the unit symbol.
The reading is -30 °C
